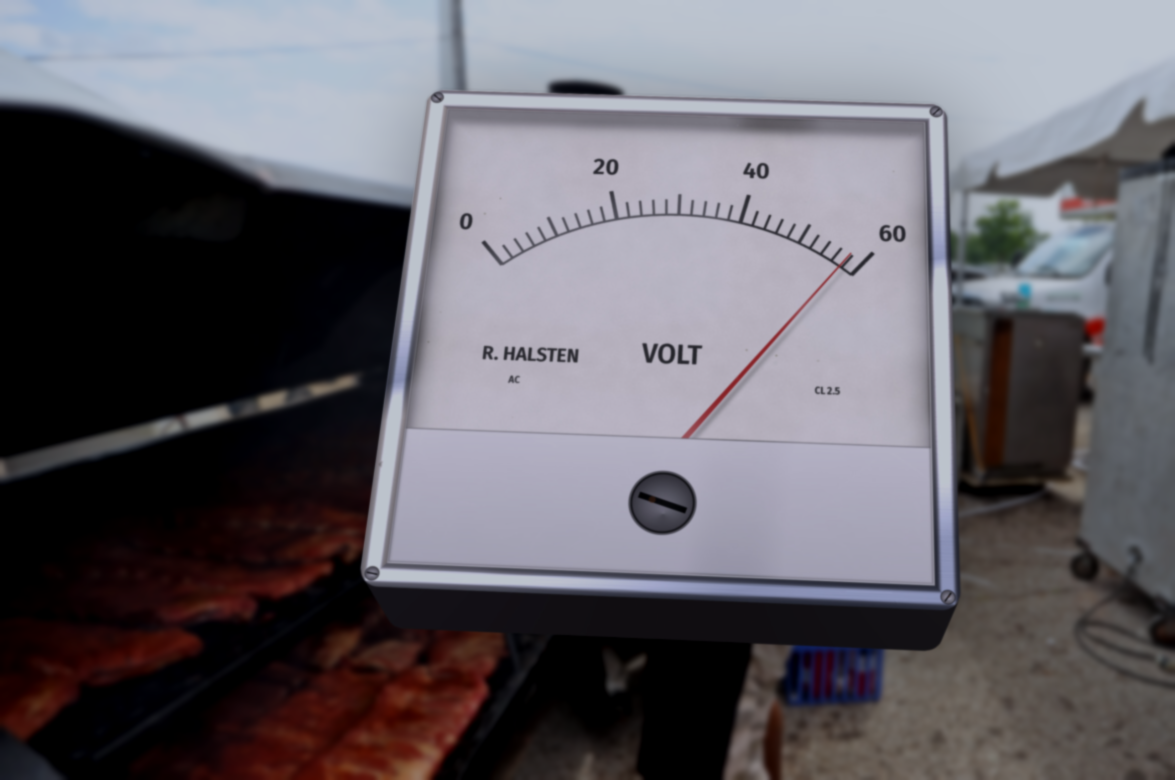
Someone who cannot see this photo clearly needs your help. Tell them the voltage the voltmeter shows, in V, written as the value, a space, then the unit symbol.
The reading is 58 V
